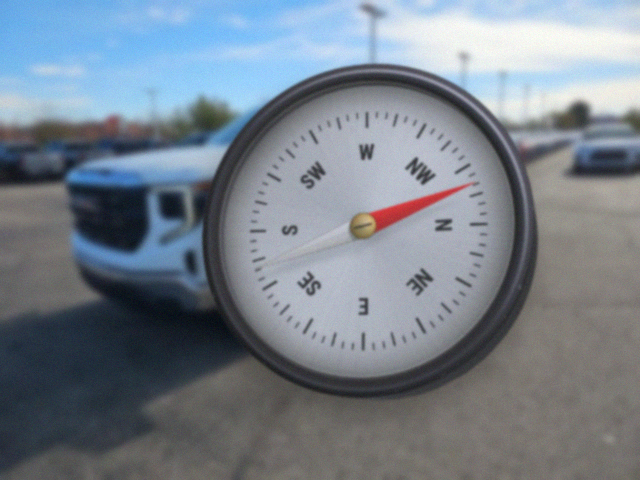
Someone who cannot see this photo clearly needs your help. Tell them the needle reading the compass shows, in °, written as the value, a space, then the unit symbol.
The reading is 340 °
